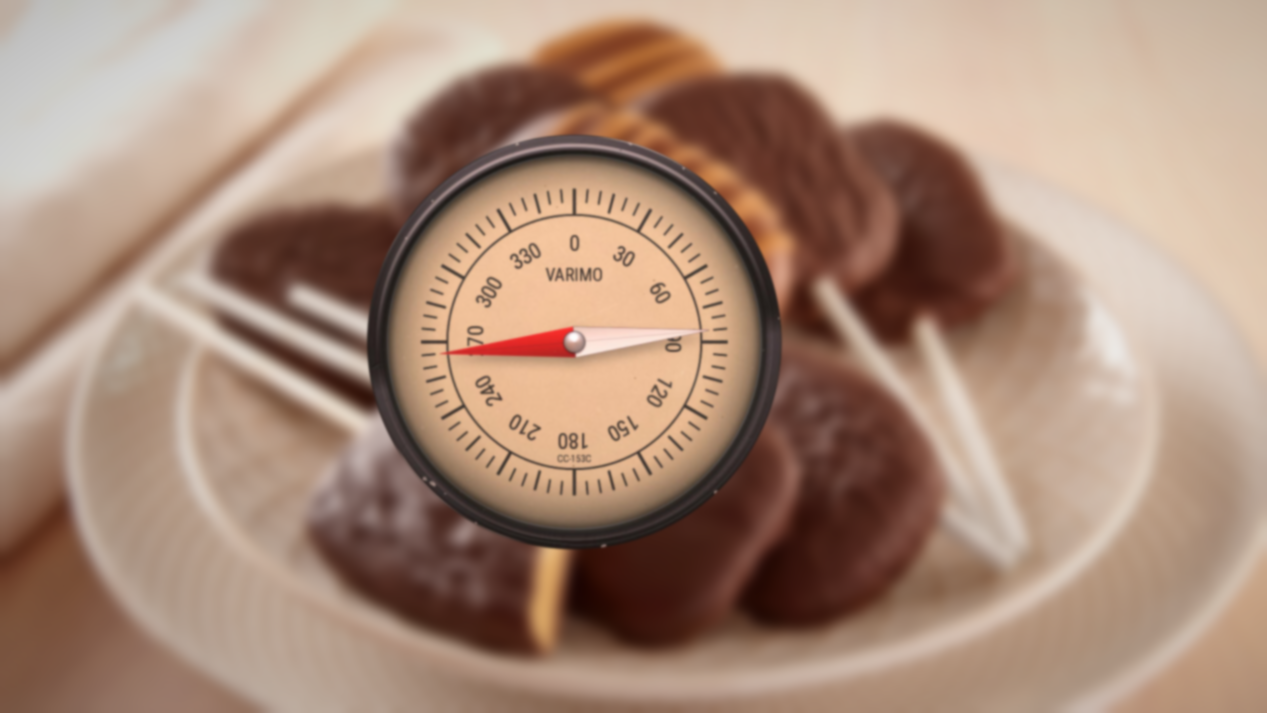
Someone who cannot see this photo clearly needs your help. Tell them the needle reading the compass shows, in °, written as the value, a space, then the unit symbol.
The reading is 265 °
